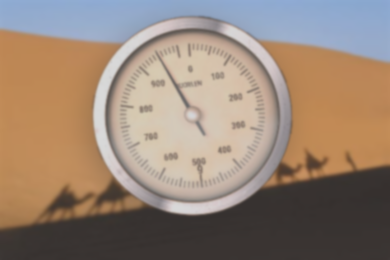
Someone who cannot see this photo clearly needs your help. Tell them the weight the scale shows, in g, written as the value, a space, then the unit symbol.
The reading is 950 g
